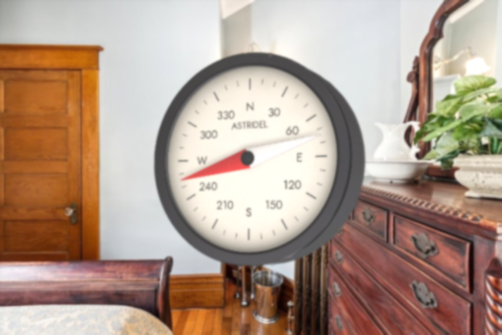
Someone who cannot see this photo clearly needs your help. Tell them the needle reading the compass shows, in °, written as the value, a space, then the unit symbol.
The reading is 255 °
